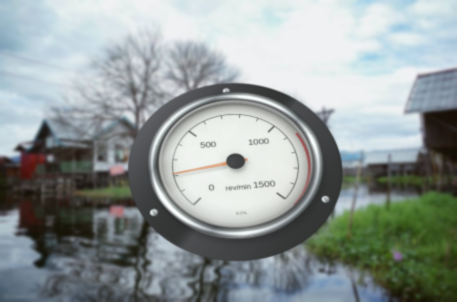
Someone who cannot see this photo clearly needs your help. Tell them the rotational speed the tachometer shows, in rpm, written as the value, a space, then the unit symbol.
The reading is 200 rpm
